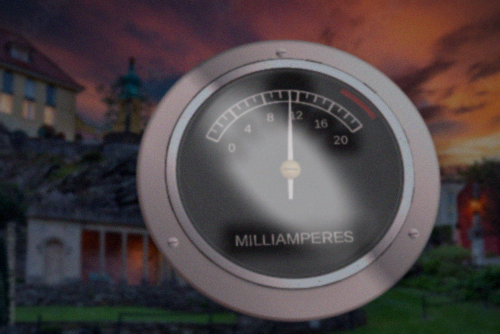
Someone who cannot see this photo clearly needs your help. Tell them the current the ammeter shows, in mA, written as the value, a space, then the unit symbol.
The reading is 11 mA
